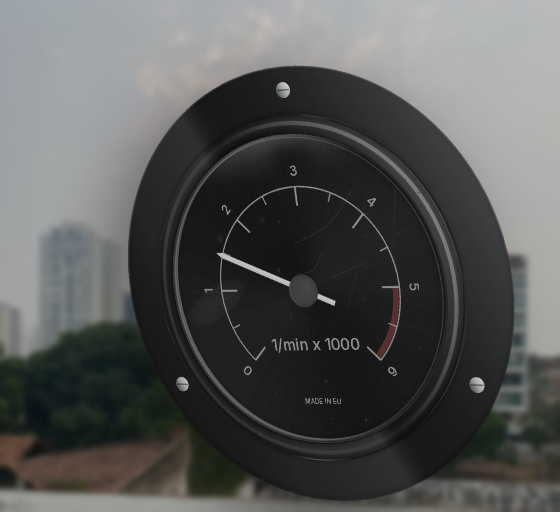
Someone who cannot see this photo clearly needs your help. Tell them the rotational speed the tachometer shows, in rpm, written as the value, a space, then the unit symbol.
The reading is 1500 rpm
